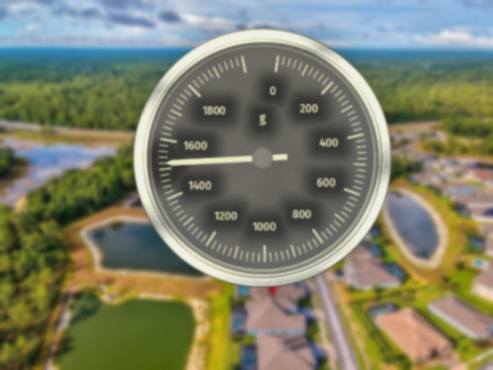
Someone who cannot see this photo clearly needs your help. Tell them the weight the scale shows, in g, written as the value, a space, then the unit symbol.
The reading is 1520 g
